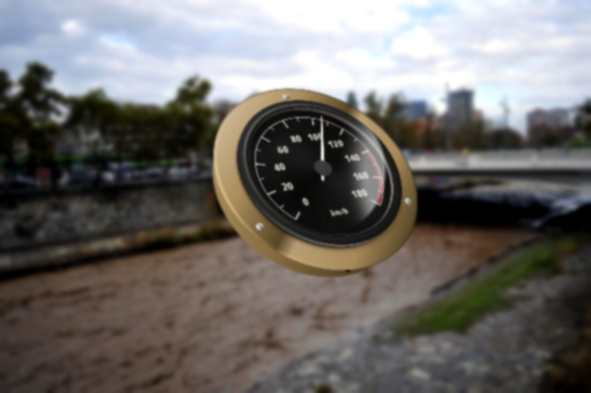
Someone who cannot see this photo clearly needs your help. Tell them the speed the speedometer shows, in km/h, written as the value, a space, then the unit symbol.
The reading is 105 km/h
